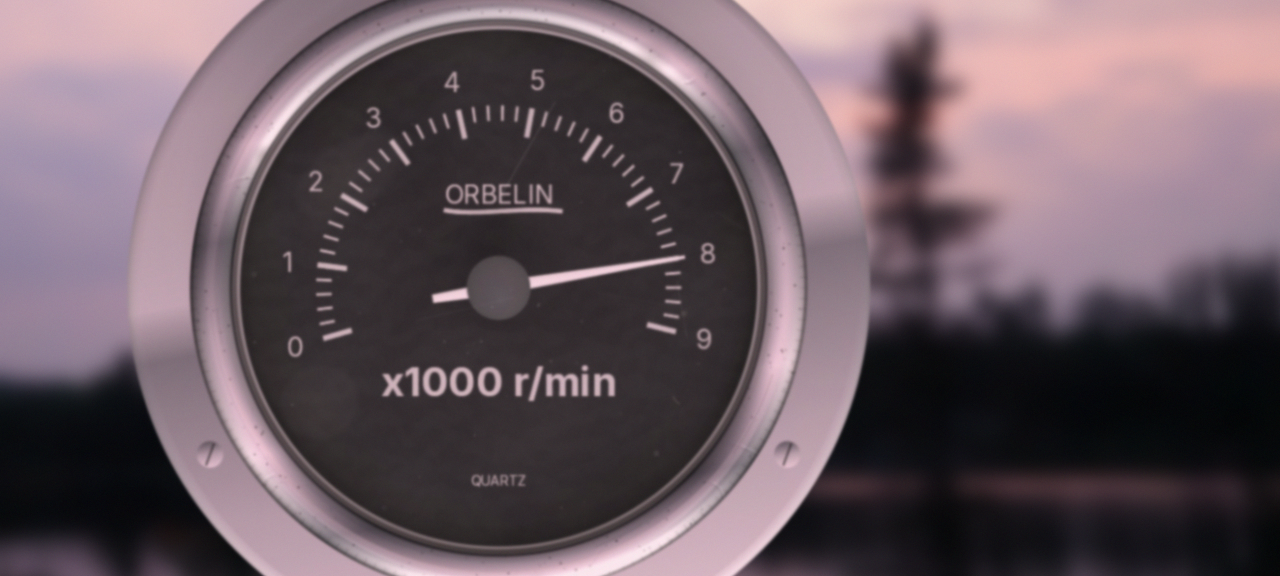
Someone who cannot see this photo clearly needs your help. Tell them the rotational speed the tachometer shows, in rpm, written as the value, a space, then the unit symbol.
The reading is 8000 rpm
